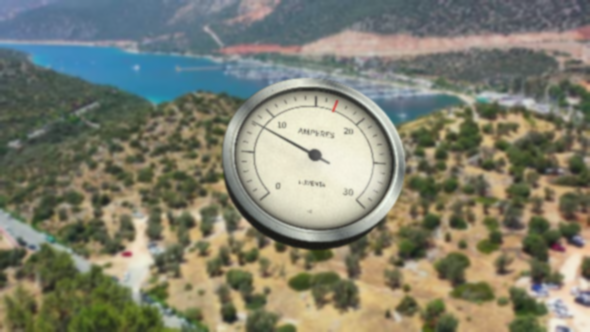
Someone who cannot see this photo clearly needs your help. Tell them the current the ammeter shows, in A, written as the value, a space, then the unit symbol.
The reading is 8 A
